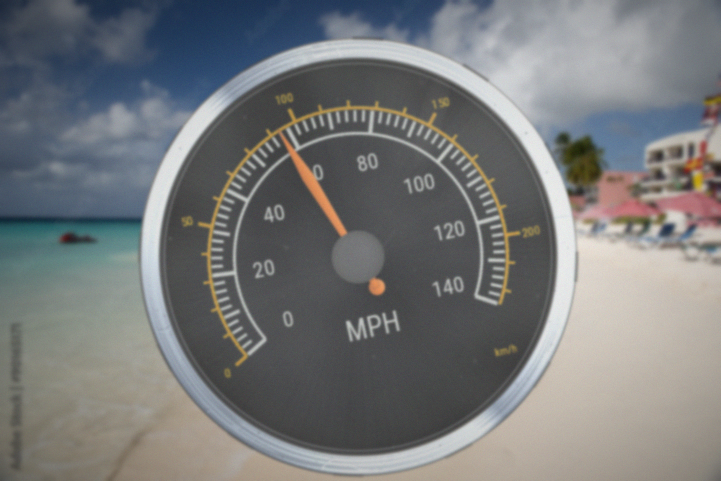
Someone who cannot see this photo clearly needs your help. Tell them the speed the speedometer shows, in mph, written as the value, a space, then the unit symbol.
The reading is 58 mph
